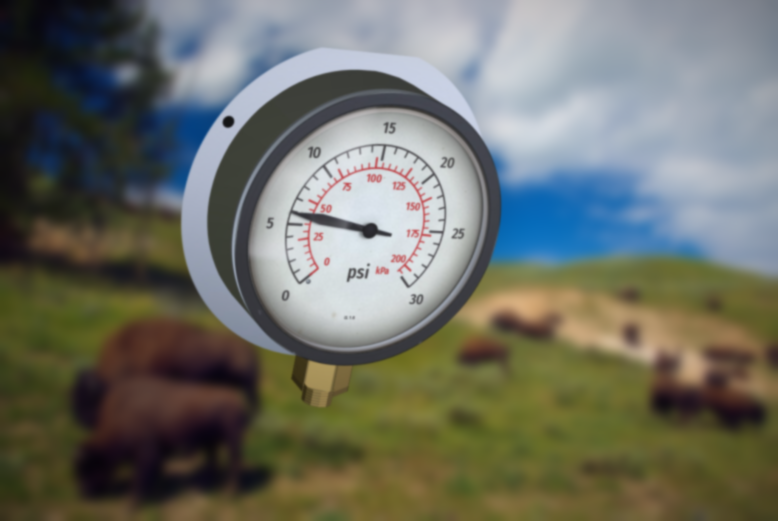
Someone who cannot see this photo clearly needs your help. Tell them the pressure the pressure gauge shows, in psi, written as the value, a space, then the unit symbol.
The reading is 6 psi
